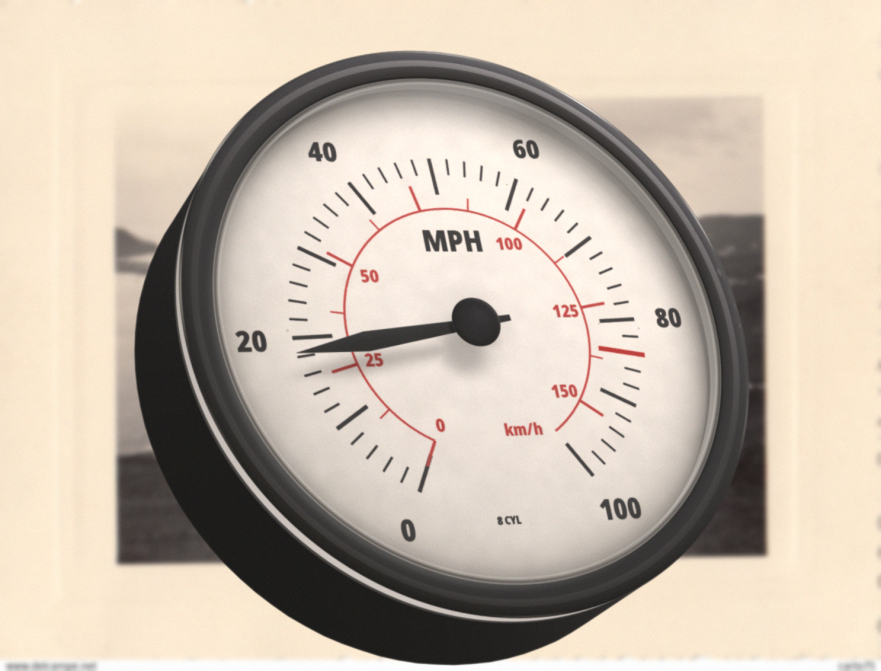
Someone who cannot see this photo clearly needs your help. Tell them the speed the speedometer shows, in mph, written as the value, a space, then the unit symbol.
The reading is 18 mph
